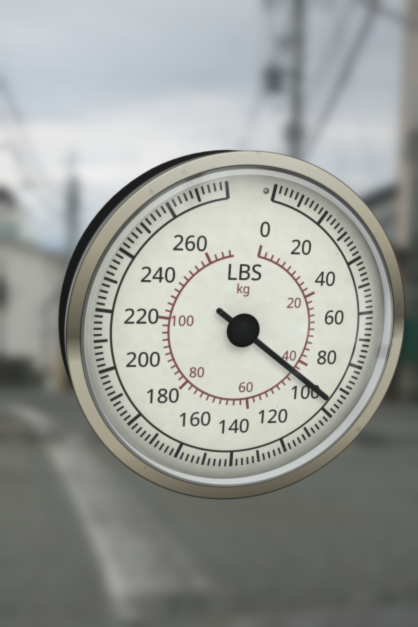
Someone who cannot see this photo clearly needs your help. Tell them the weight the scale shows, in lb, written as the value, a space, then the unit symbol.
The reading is 96 lb
